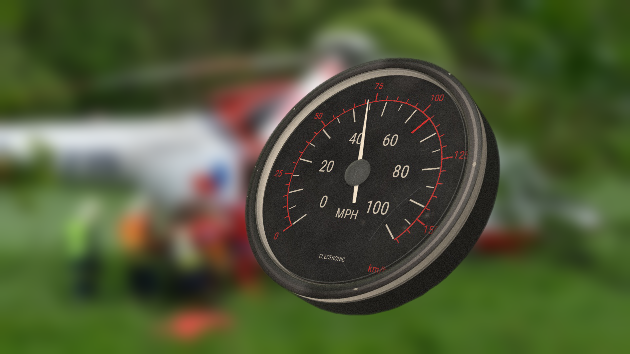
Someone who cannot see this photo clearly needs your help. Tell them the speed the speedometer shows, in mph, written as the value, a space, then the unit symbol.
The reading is 45 mph
